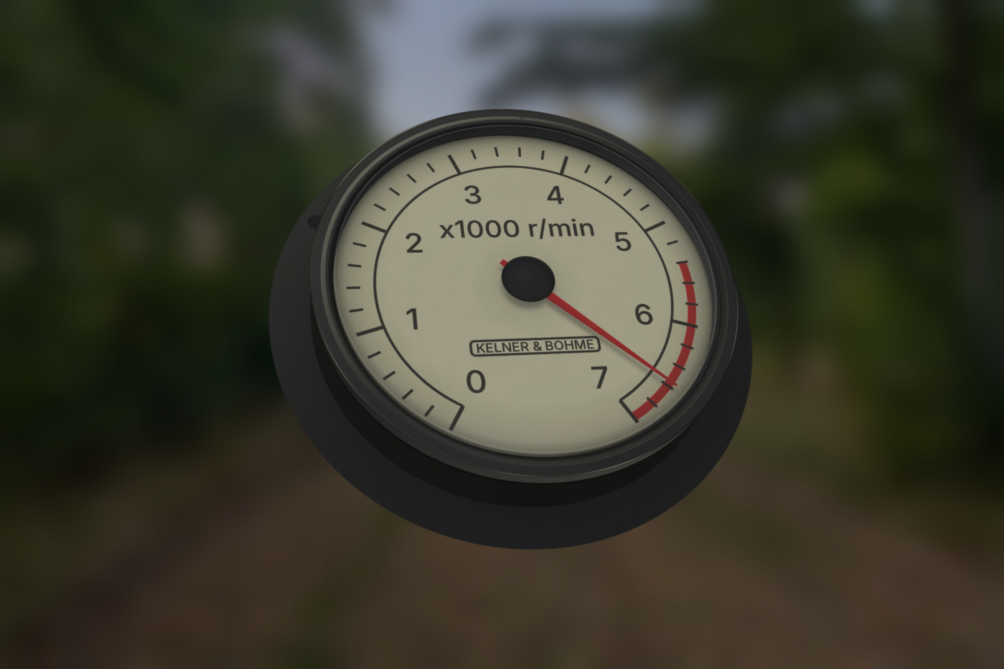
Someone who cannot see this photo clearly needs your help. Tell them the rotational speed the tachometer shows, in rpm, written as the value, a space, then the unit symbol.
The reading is 6600 rpm
